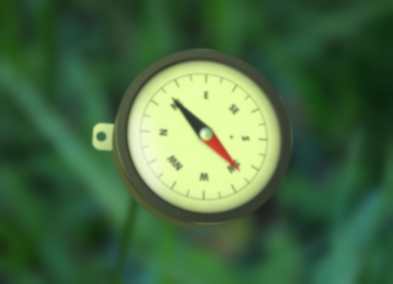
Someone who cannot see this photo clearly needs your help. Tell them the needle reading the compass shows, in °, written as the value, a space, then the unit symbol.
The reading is 225 °
